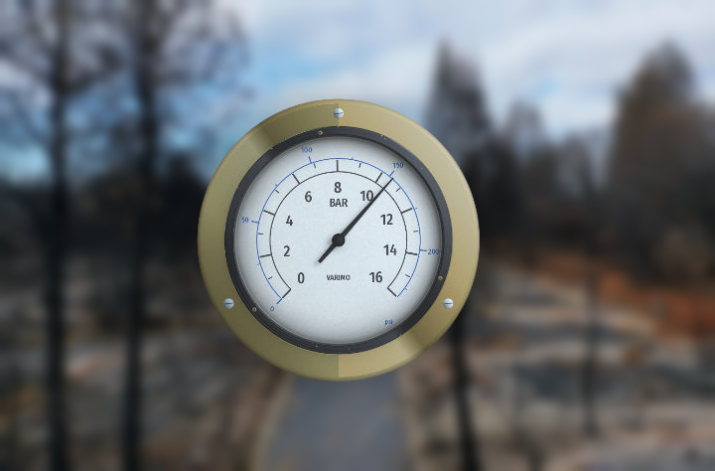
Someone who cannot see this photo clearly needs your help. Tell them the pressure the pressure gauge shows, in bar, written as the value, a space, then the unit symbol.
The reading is 10.5 bar
